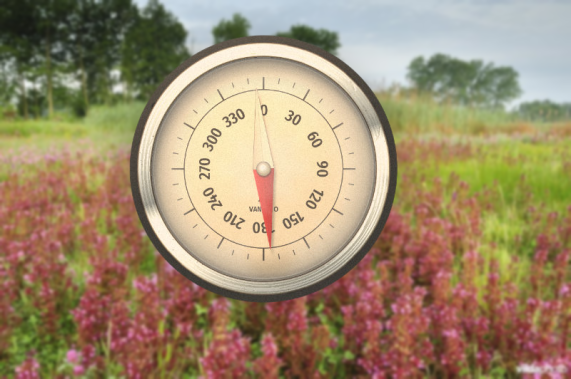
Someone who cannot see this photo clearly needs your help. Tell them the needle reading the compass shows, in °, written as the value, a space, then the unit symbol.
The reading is 175 °
